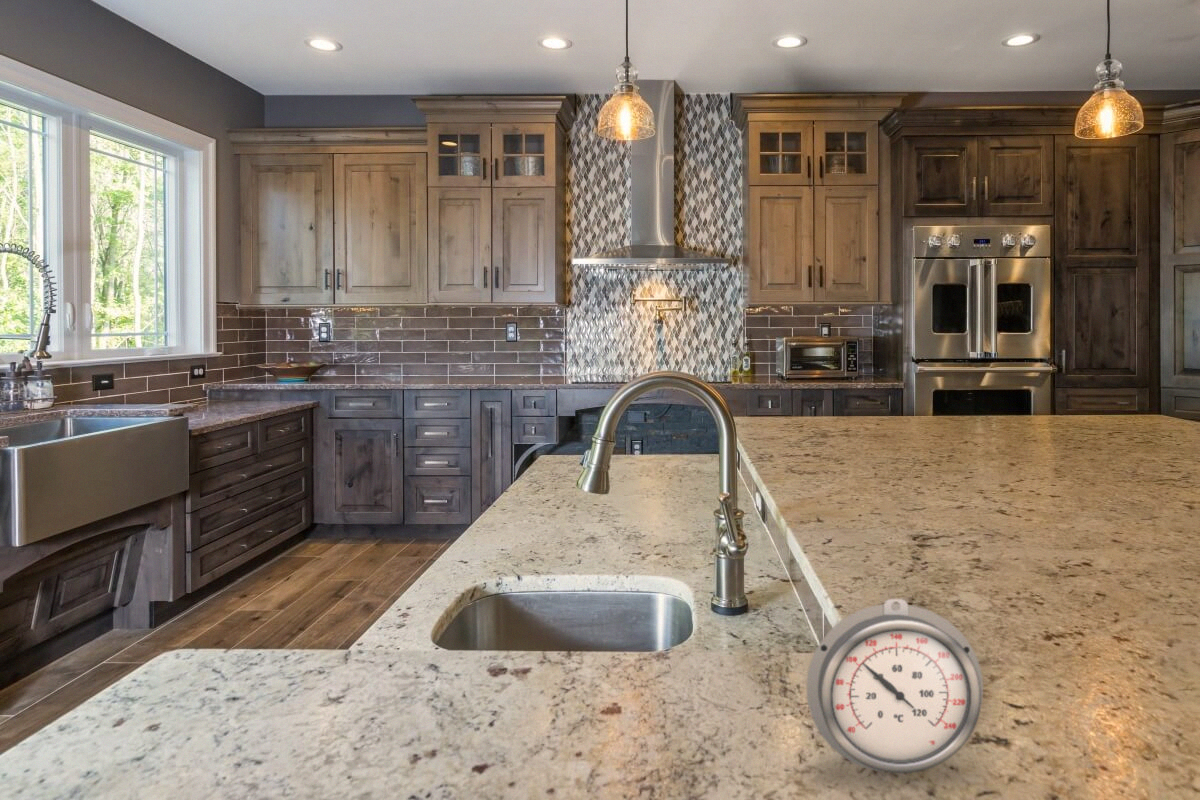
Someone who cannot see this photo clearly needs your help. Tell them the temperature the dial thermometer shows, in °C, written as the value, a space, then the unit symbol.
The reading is 40 °C
